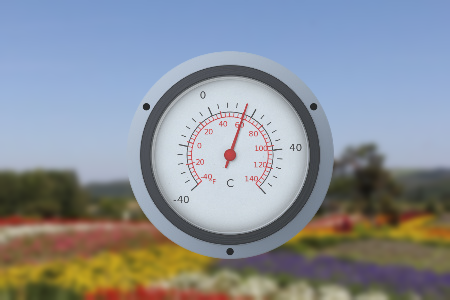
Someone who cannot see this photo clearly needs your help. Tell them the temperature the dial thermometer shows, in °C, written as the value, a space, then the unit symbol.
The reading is 16 °C
